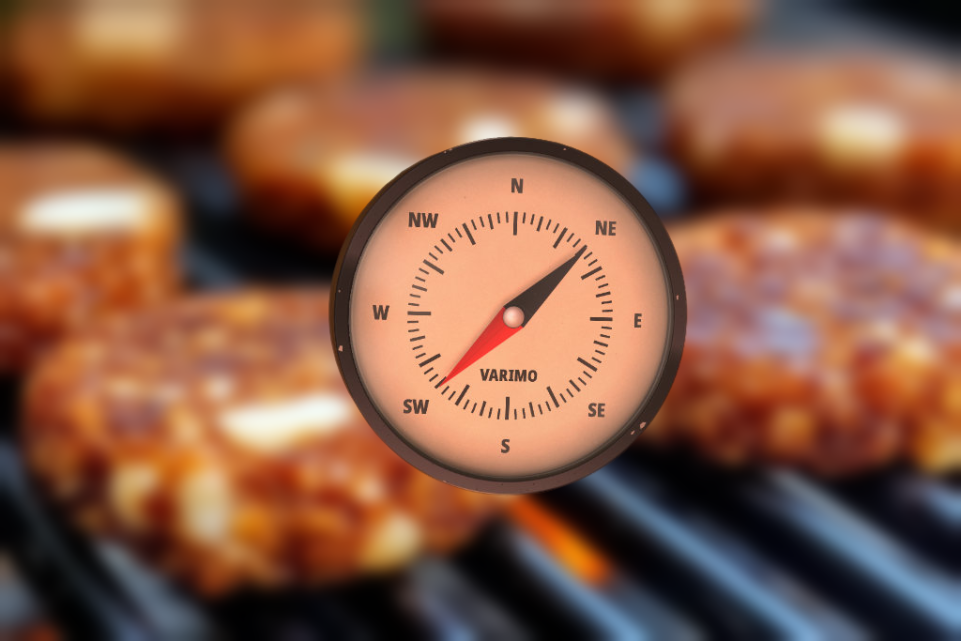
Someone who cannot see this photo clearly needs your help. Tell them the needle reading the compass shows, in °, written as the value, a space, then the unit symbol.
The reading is 225 °
